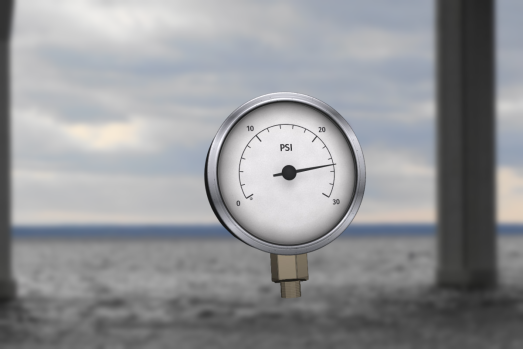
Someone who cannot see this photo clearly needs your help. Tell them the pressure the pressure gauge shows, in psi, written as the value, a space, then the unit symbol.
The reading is 25 psi
